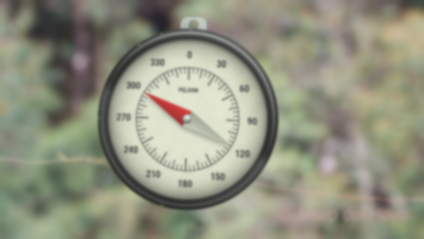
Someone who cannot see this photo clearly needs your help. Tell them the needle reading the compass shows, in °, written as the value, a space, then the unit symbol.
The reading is 300 °
